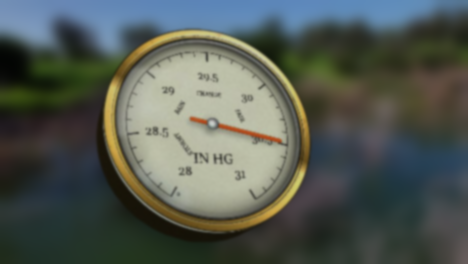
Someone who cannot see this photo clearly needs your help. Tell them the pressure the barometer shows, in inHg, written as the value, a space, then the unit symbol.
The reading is 30.5 inHg
